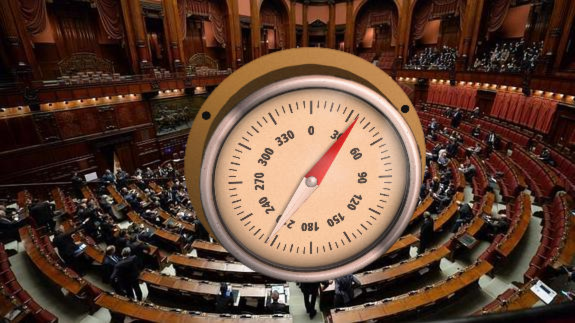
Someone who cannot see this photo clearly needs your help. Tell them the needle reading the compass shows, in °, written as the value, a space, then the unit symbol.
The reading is 35 °
